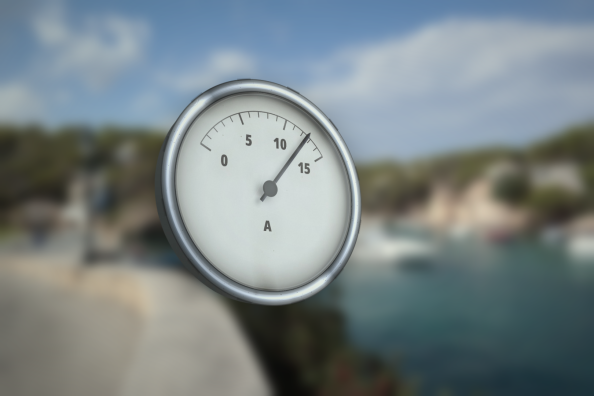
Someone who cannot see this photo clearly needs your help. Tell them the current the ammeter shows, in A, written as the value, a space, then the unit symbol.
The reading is 12.5 A
